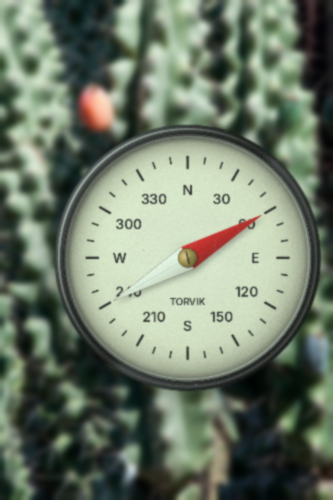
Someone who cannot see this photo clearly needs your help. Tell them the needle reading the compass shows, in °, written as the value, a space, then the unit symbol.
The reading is 60 °
